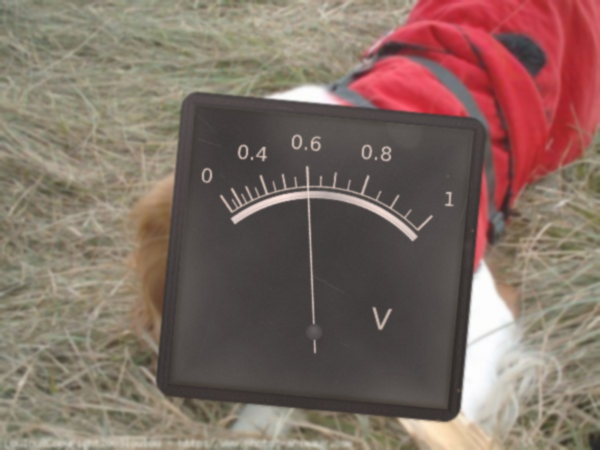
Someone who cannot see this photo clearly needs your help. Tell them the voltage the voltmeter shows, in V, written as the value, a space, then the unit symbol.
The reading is 0.6 V
